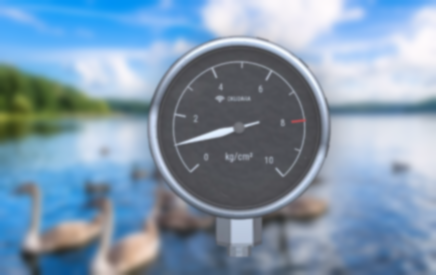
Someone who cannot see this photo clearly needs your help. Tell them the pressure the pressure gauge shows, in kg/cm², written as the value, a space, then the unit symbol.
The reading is 1 kg/cm²
